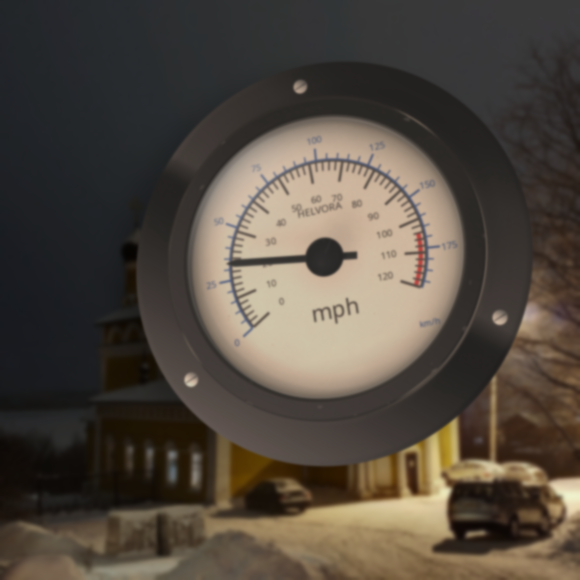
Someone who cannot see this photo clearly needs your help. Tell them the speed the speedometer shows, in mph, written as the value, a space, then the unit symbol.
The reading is 20 mph
